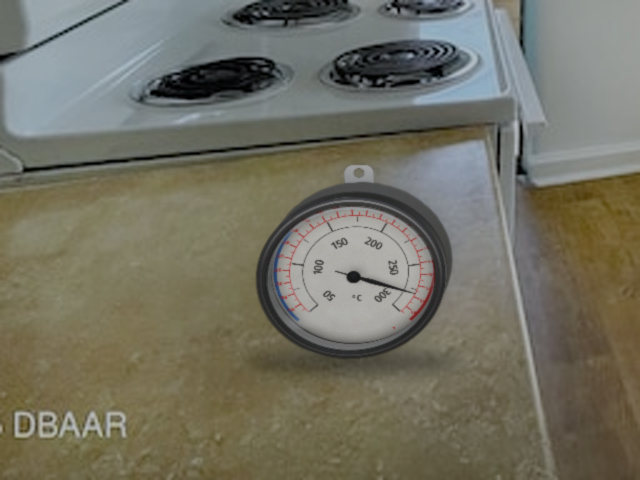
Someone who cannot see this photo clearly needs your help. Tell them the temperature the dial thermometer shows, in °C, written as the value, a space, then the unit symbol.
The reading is 275 °C
